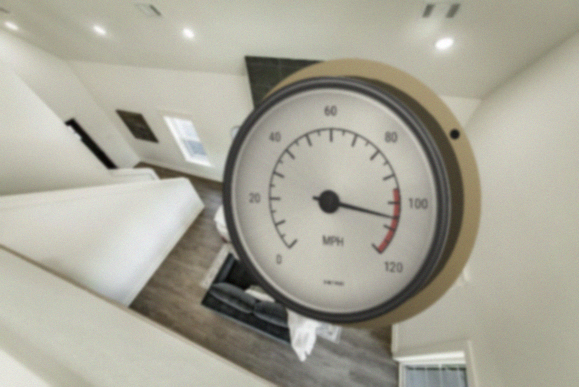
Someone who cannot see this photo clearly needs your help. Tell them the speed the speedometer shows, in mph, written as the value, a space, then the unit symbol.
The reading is 105 mph
